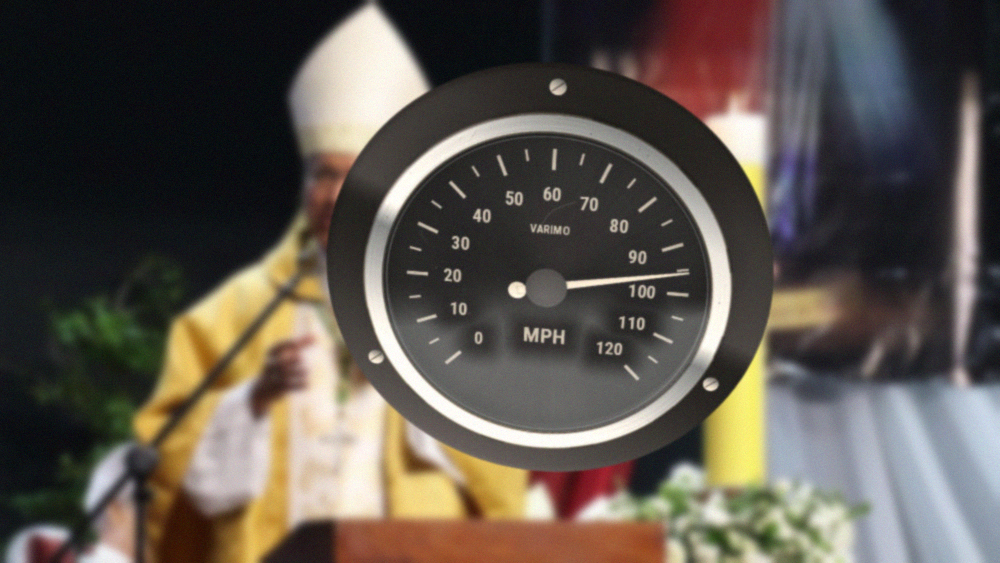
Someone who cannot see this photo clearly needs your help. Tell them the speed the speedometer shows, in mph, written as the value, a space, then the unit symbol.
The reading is 95 mph
